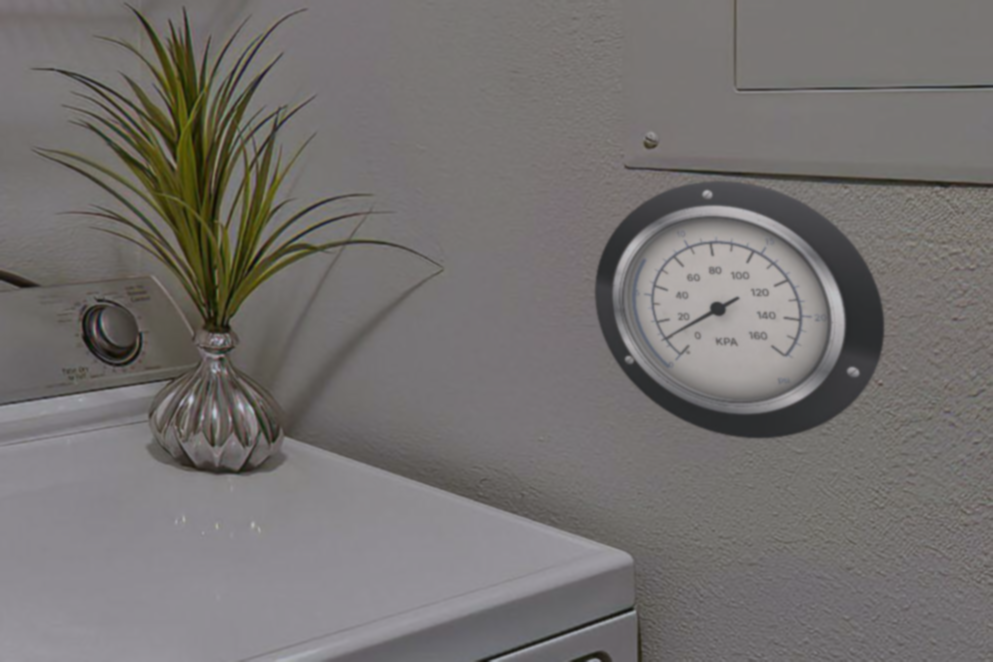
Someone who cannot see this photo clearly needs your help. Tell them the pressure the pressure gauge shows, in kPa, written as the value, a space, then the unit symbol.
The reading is 10 kPa
